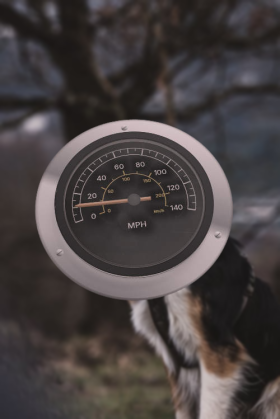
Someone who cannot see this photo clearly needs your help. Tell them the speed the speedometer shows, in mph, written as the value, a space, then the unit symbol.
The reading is 10 mph
